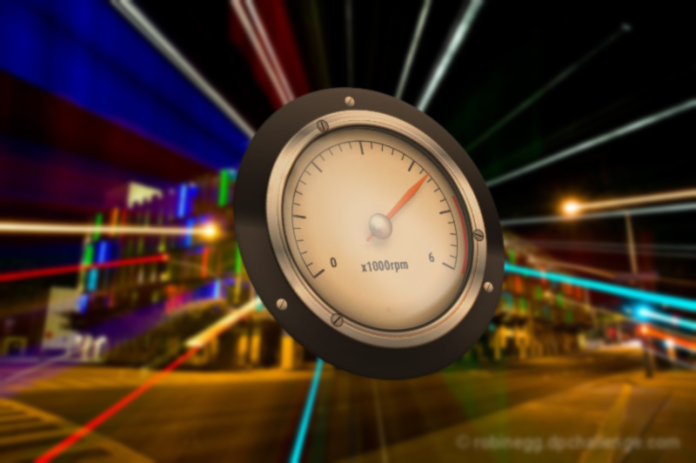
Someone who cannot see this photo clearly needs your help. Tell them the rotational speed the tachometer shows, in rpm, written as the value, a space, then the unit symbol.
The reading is 4300 rpm
